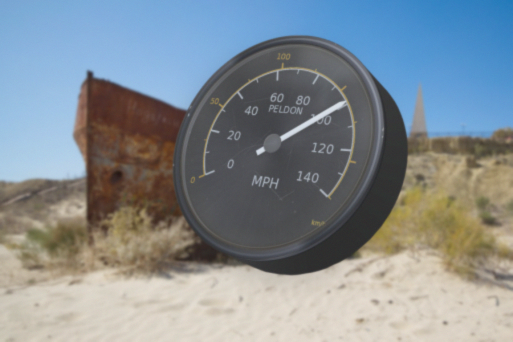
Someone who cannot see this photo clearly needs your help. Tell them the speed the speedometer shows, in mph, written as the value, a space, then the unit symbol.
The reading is 100 mph
